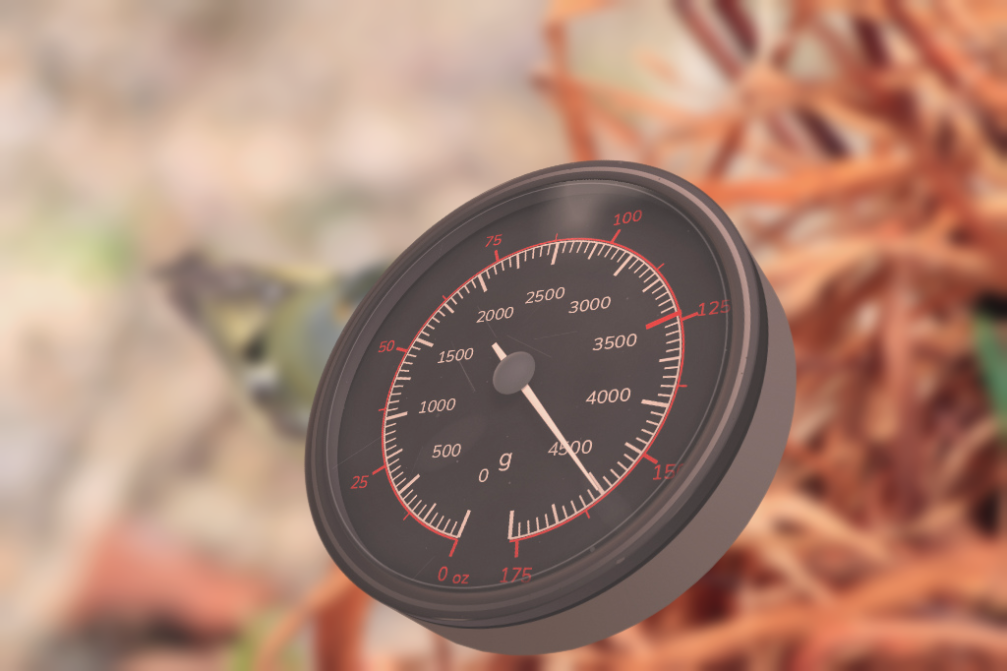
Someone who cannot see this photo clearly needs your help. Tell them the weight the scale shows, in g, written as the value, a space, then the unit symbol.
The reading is 4500 g
